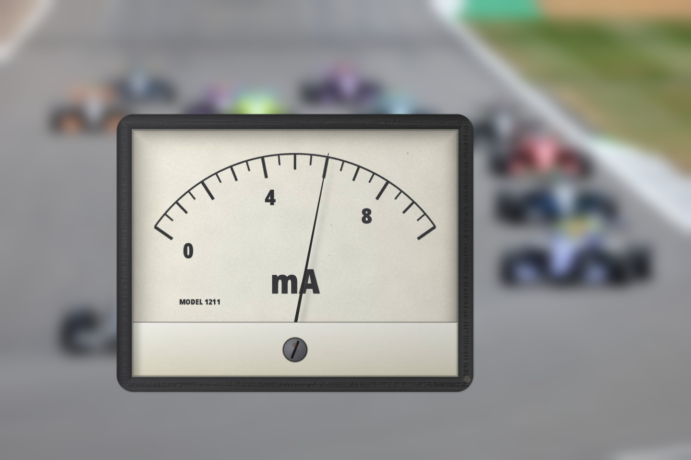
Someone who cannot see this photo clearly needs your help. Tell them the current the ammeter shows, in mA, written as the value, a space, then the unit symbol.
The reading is 6 mA
